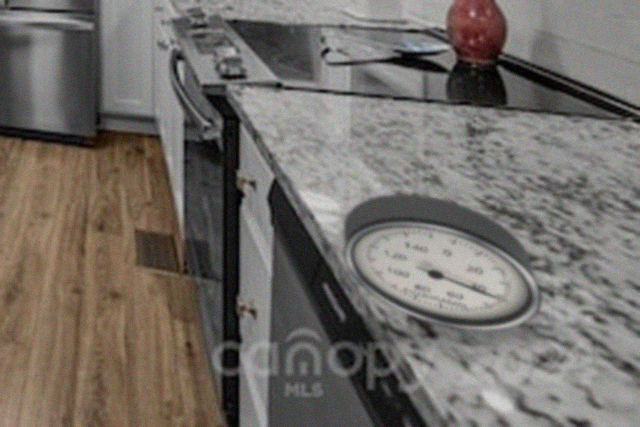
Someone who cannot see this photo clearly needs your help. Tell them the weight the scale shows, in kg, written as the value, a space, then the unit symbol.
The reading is 40 kg
